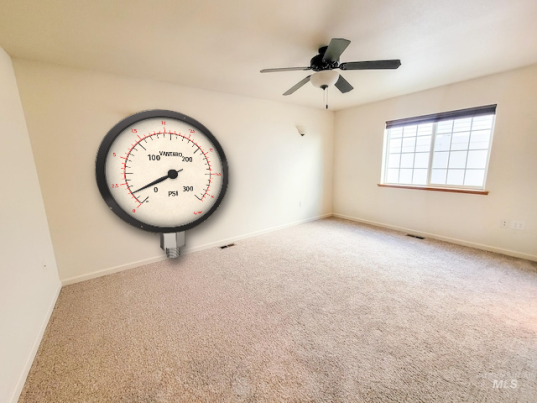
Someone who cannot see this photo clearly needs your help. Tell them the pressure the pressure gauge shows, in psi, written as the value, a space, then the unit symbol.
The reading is 20 psi
